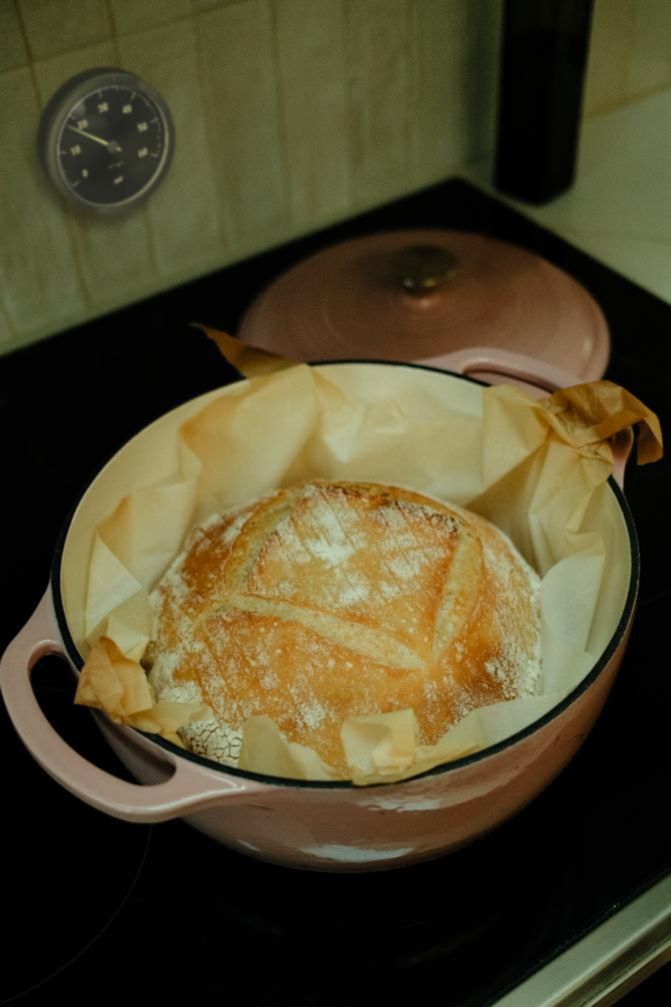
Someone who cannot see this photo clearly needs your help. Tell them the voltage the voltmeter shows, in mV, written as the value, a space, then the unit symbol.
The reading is 17.5 mV
